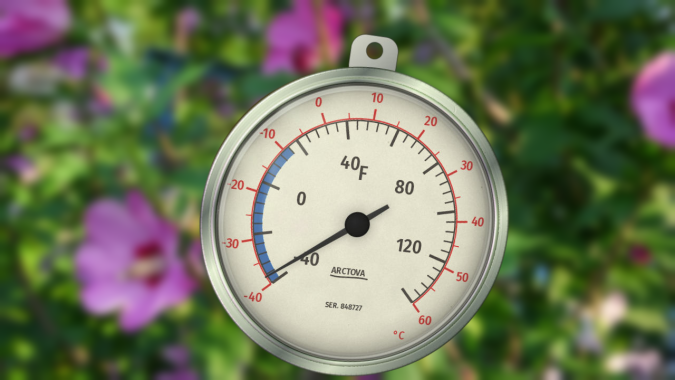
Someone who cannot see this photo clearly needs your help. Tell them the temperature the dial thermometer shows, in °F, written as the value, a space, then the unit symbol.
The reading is -36 °F
